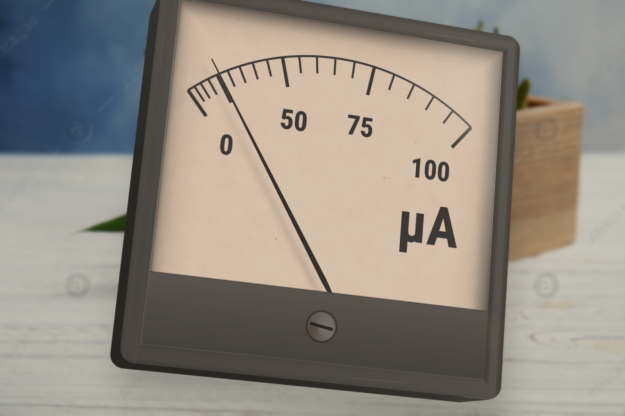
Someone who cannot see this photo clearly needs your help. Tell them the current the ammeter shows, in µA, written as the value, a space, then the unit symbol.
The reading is 25 µA
